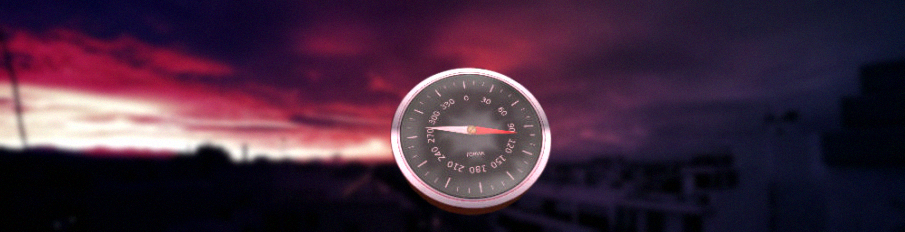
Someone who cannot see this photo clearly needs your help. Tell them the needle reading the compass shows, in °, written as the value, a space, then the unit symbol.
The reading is 100 °
